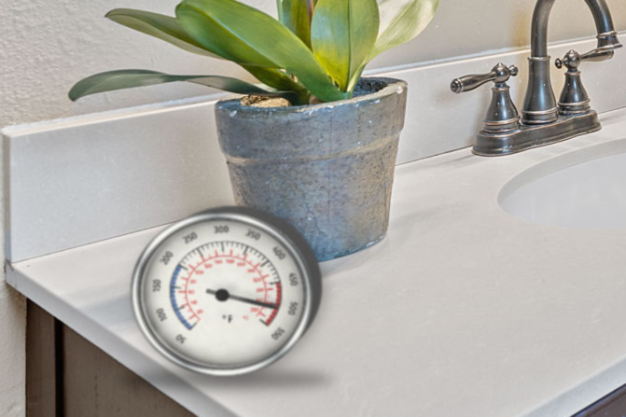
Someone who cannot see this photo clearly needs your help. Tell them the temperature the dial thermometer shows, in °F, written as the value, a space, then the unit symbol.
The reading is 500 °F
